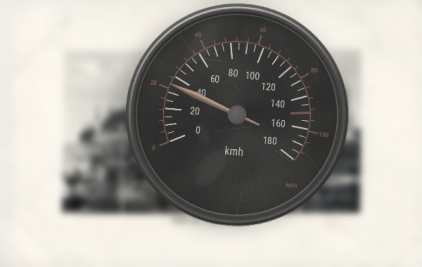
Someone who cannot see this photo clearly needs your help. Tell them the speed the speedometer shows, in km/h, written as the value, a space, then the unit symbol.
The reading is 35 km/h
